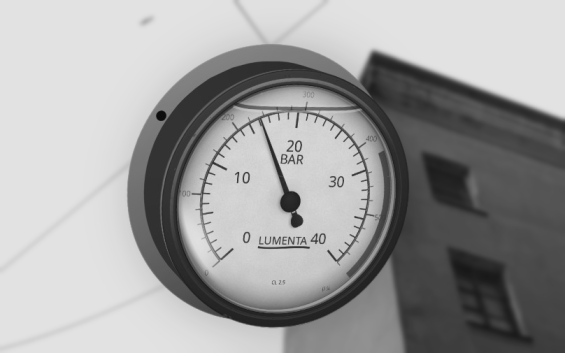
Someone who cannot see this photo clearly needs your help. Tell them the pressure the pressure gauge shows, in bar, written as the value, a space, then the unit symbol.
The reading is 16 bar
